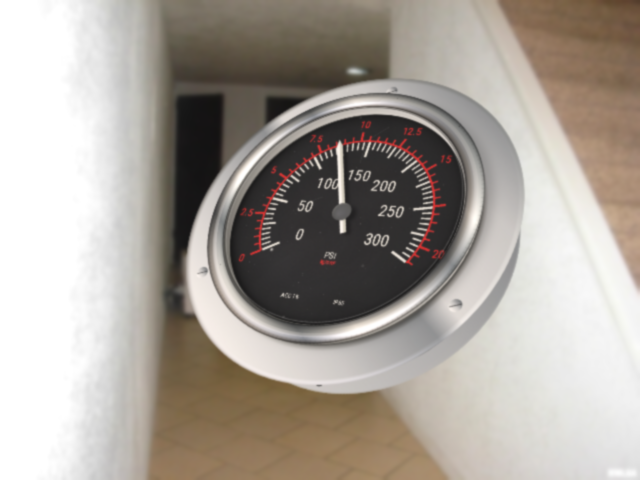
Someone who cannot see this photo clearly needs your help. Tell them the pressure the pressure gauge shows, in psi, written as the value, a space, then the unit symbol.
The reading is 125 psi
